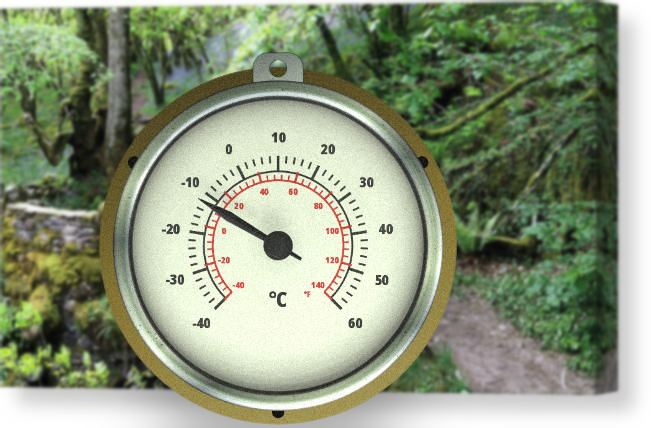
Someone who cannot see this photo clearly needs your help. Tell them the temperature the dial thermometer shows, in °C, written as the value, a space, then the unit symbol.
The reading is -12 °C
